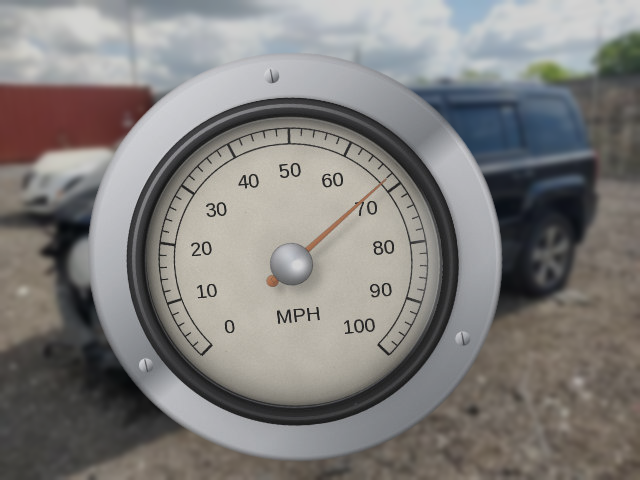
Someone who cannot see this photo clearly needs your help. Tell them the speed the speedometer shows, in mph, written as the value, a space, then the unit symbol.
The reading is 68 mph
